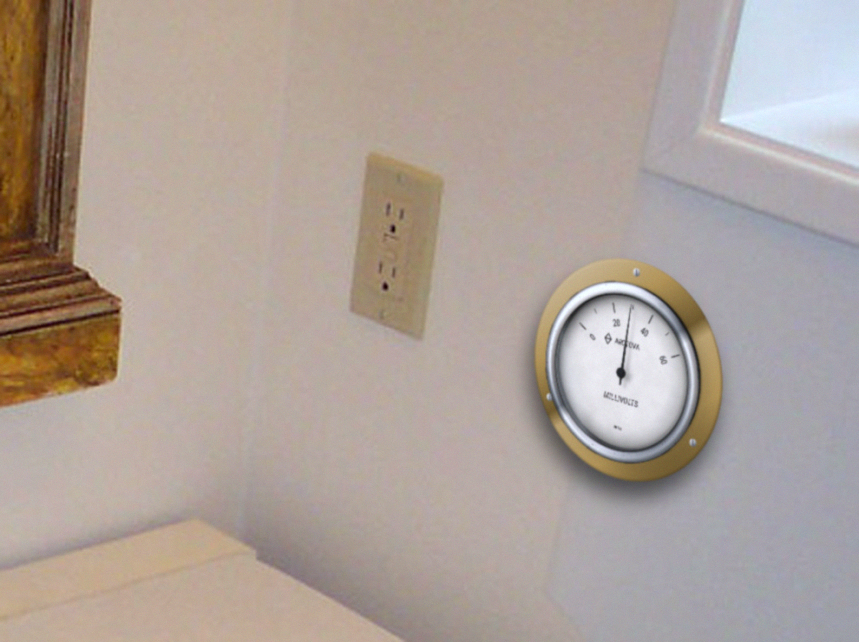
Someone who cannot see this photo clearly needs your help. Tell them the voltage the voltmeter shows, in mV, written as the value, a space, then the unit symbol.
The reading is 30 mV
